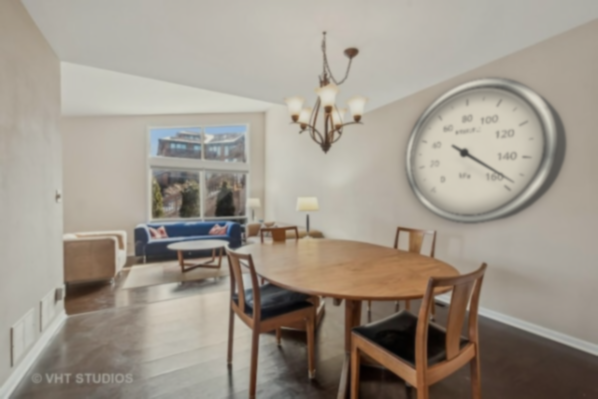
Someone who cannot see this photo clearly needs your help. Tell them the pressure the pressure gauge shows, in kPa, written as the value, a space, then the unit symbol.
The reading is 155 kPa
